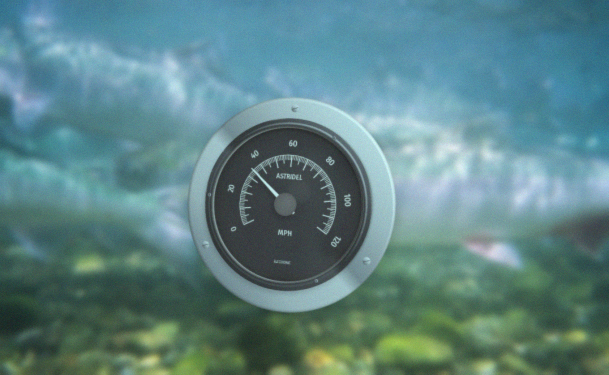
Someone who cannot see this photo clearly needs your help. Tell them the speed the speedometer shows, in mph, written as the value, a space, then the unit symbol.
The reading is 35 mph
